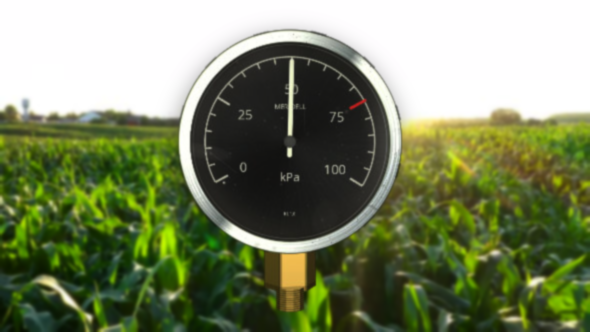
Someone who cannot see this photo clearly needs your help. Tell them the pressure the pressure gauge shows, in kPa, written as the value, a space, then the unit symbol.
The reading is 50 kPa
